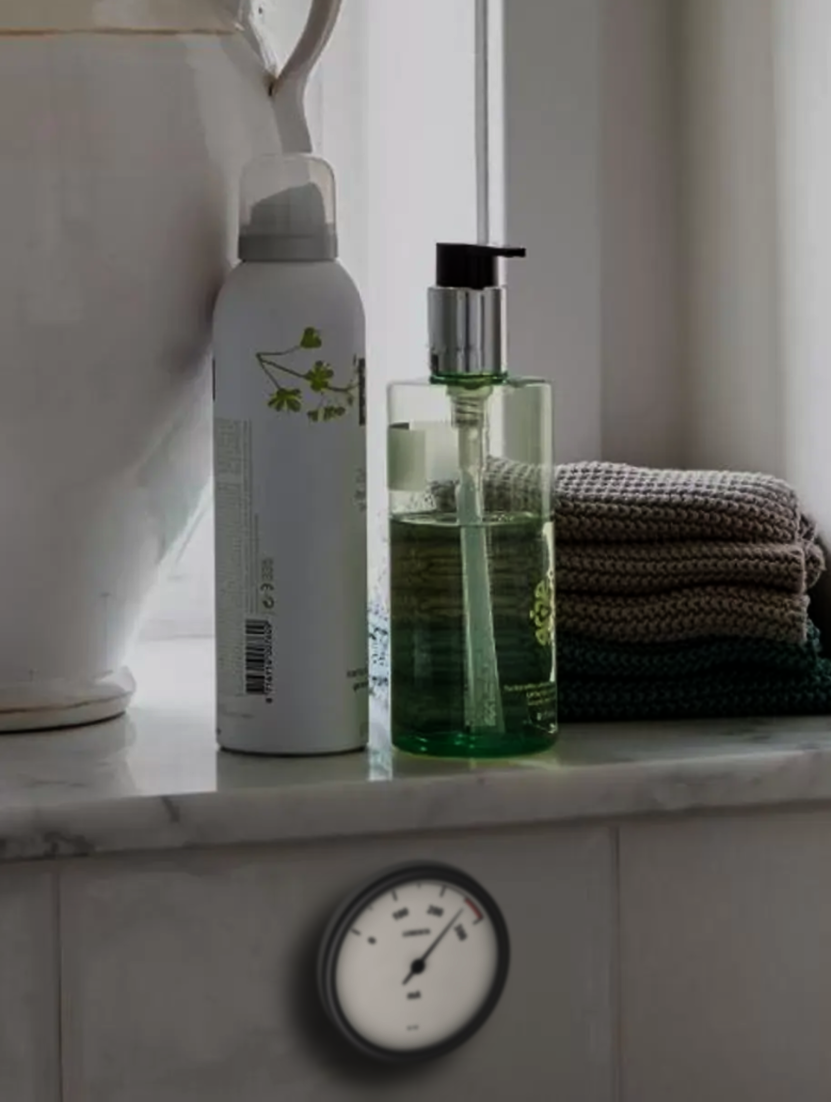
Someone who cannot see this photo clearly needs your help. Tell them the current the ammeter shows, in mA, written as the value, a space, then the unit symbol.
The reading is 250 mA
